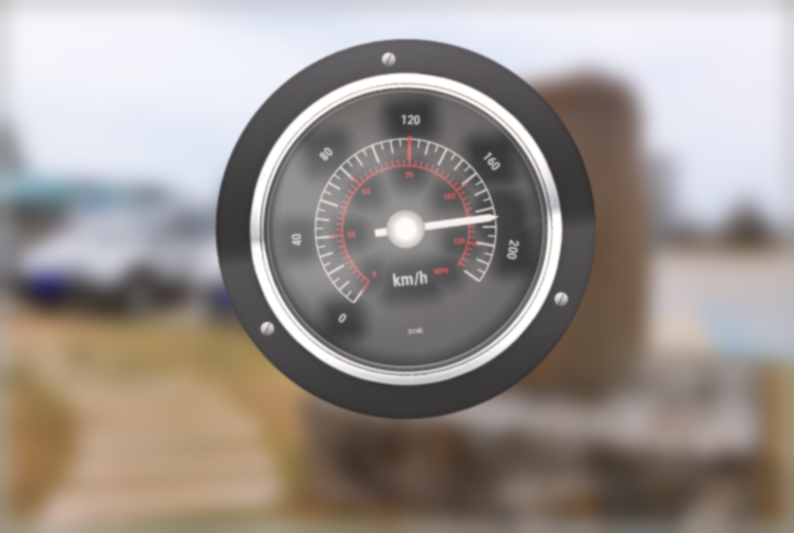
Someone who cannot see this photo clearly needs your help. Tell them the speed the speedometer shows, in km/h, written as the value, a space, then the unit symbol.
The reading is 185 km/h
